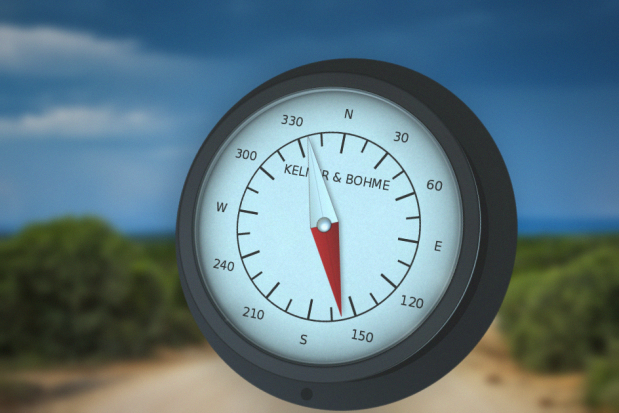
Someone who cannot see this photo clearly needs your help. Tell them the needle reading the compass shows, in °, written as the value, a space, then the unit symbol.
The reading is 157.5 °
